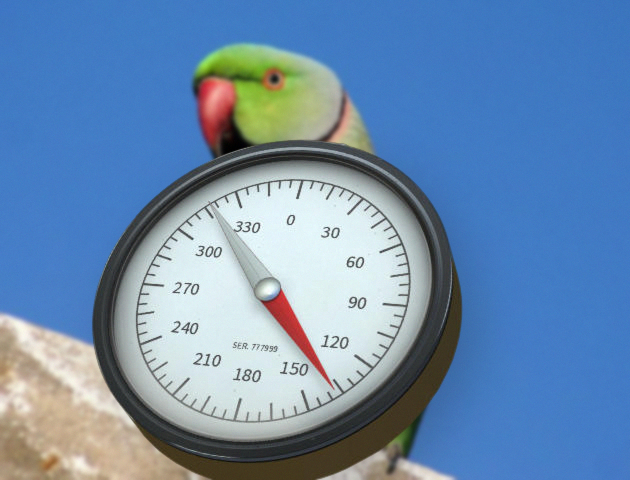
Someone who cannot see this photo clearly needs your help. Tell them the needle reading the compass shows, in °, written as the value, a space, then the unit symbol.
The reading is 137.5 °
